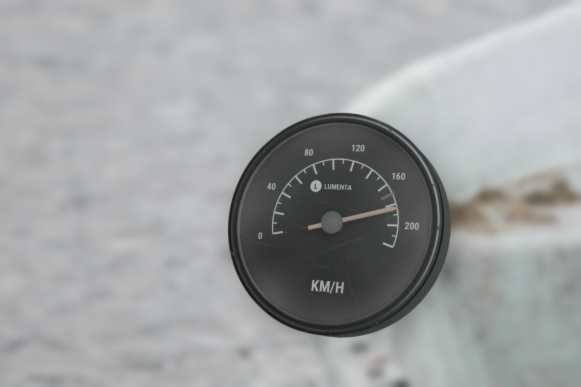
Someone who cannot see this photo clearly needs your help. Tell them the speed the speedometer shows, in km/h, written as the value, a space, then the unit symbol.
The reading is 185 km/h
